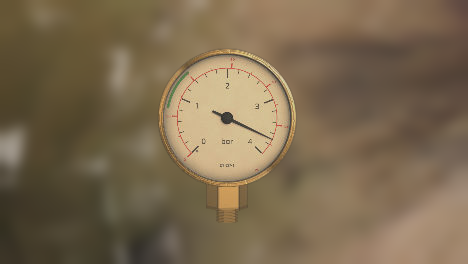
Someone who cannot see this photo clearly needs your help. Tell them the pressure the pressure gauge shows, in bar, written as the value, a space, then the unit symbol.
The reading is 3.7 bar
